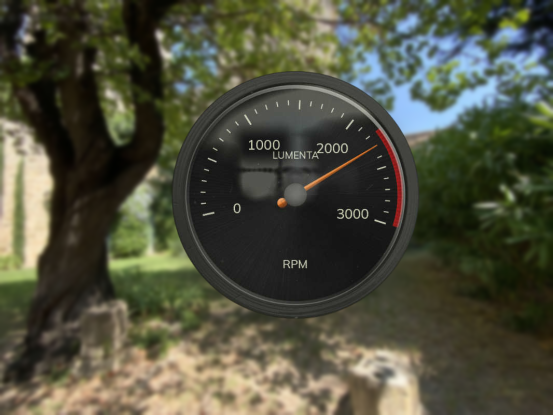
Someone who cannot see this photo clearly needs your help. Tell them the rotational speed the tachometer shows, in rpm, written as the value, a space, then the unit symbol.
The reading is 2300 rpm
